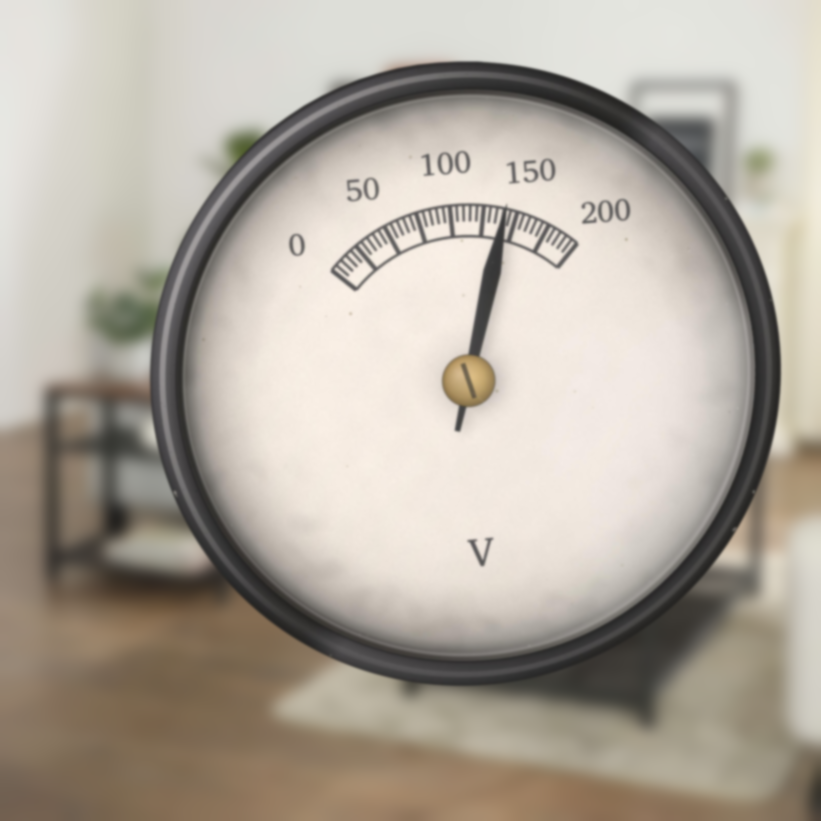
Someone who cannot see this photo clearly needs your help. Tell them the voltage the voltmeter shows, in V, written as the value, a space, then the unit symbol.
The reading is 140 V
